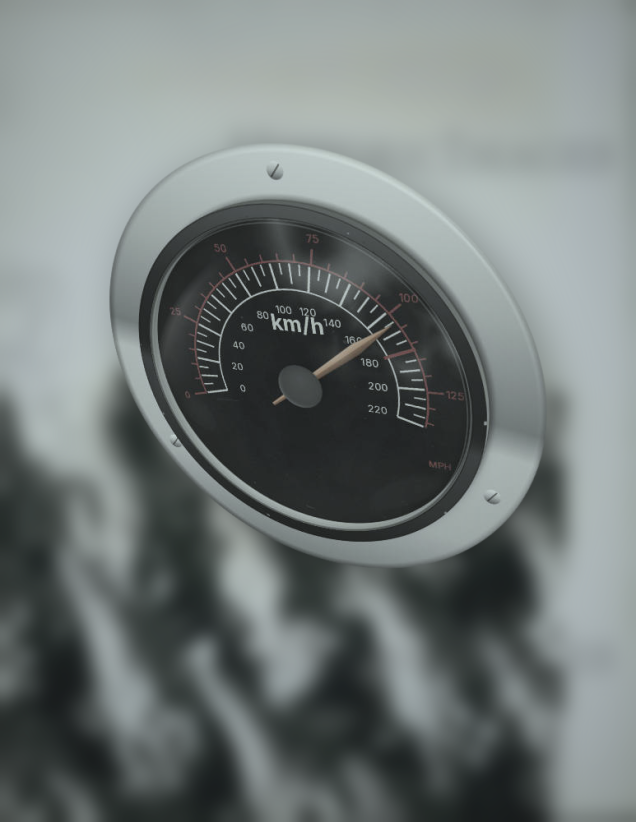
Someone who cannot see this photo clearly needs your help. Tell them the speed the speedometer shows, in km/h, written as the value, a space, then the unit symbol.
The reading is 165 km/h
